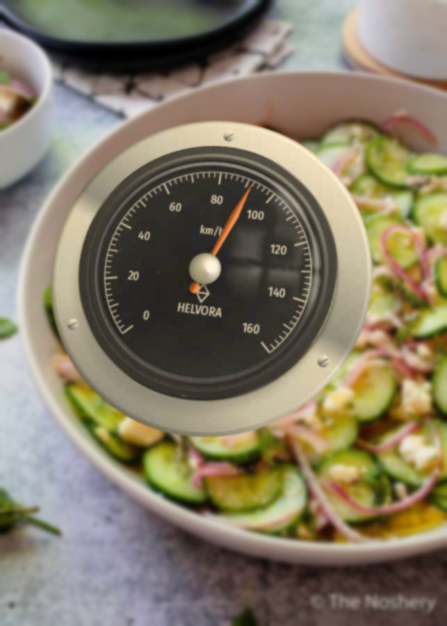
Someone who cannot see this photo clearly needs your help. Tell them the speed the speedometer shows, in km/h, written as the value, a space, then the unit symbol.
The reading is 92 km/h
